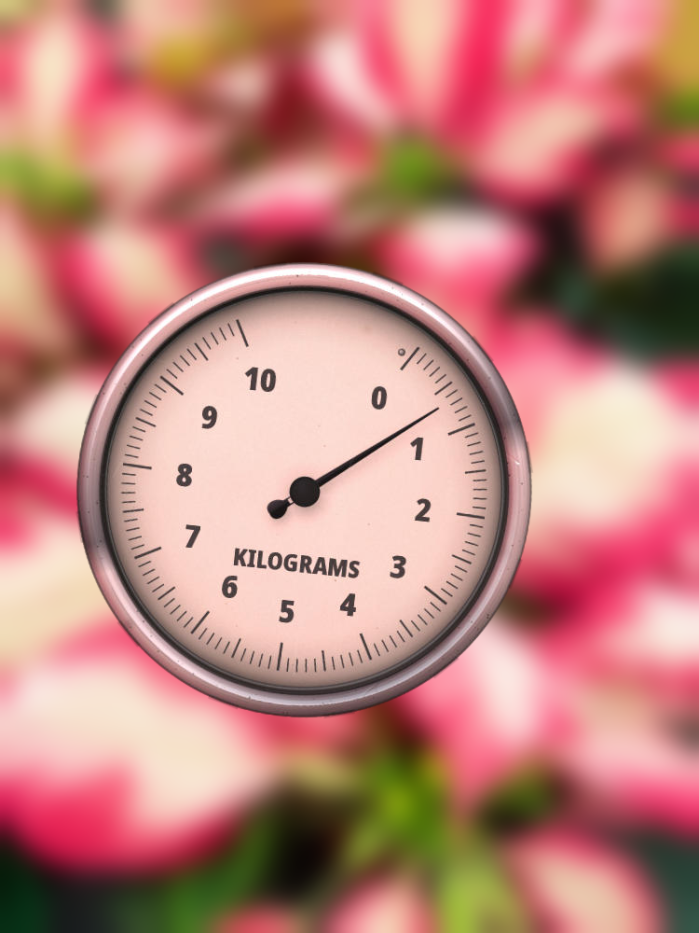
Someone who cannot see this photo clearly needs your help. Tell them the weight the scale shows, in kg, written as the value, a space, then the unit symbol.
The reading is 0.65 kg
